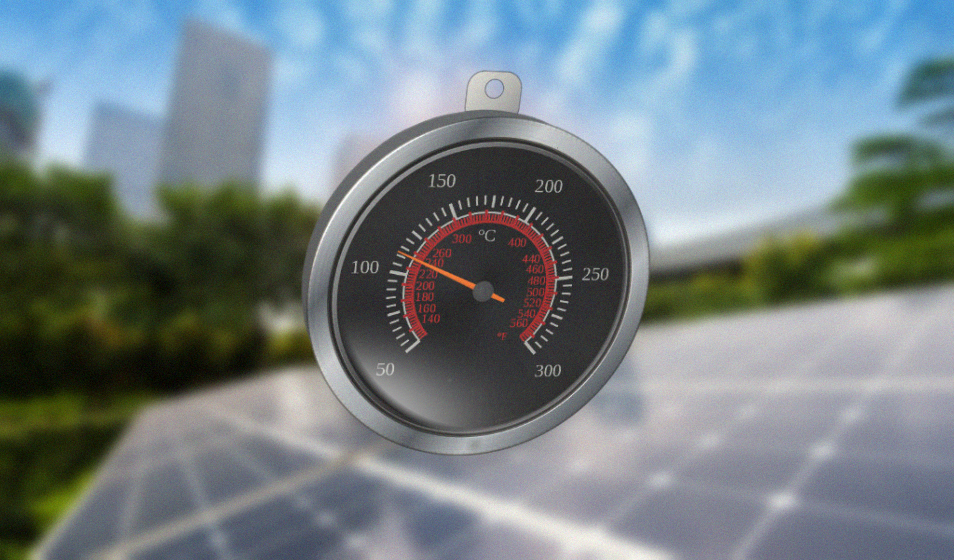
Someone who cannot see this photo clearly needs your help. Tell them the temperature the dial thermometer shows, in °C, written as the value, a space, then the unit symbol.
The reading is 112.5 °C
